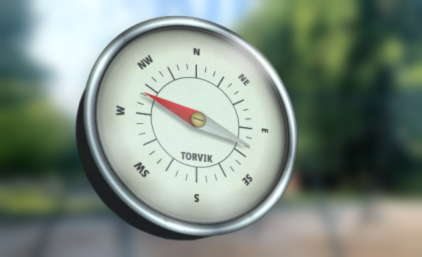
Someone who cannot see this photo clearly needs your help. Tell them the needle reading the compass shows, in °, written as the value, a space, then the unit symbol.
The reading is 290 °
